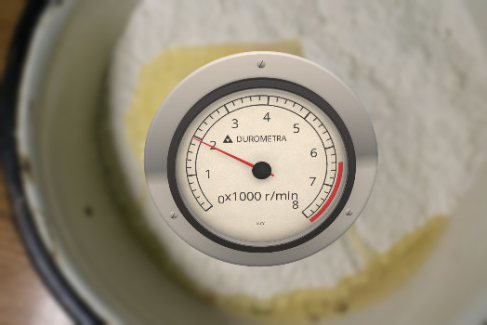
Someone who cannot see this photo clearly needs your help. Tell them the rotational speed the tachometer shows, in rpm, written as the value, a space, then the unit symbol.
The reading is 2000 rpm
